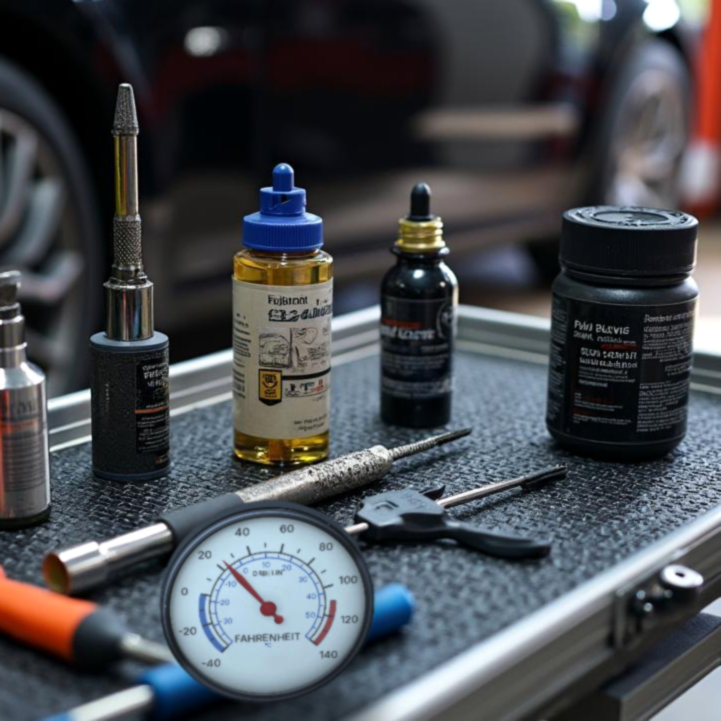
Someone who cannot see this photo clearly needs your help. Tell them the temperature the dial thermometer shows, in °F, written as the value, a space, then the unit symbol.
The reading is 25 °F
